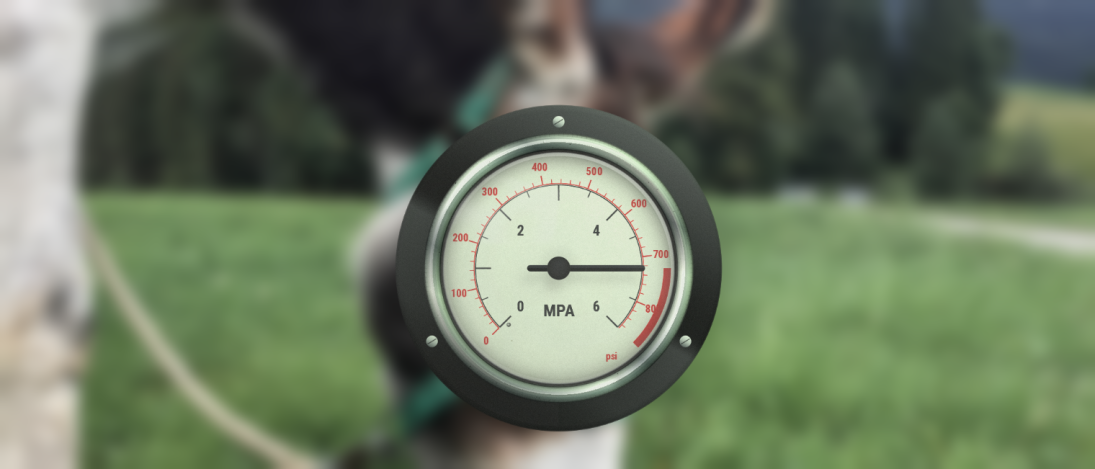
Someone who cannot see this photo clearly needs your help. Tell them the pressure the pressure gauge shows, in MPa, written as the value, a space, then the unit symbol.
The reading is 5 MPa
